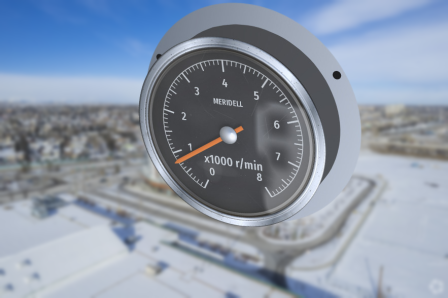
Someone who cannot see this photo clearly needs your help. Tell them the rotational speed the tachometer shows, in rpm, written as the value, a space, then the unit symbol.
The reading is 800 rpm
